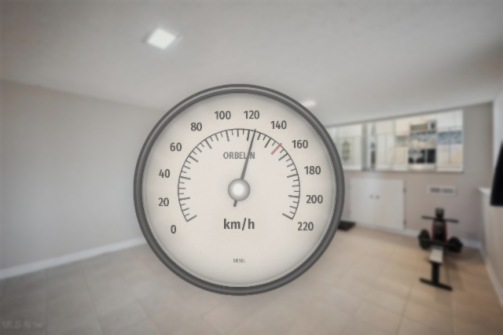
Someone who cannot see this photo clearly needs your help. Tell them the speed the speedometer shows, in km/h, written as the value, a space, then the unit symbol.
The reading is 125 km/h
